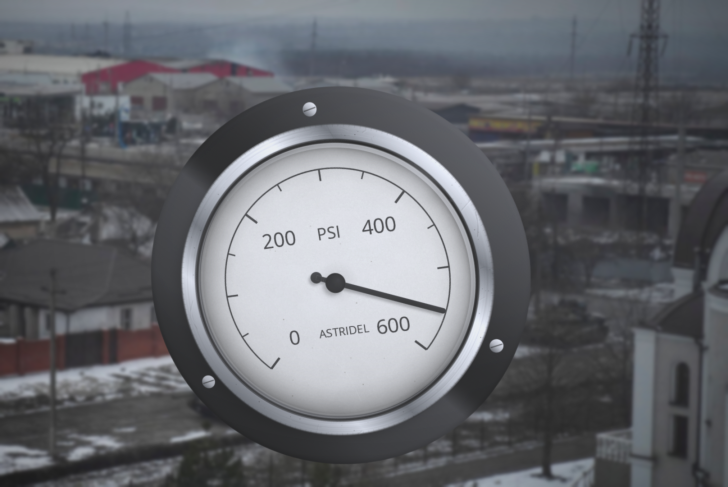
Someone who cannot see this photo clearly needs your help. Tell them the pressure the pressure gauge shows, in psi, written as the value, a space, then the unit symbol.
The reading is 550 psi
